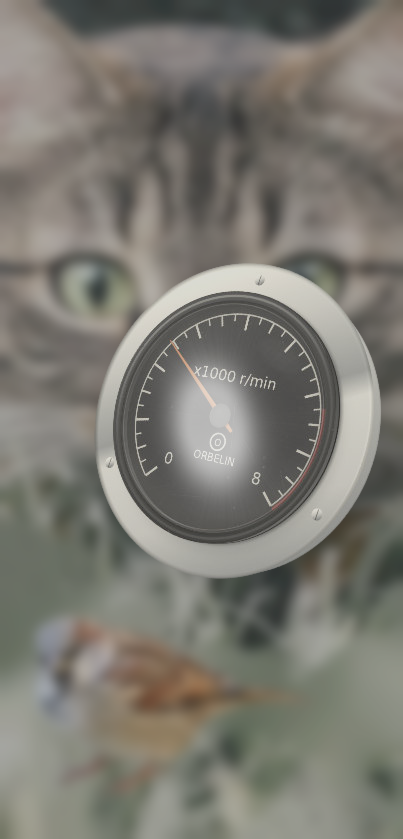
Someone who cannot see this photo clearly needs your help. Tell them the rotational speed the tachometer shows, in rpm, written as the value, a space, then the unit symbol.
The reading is 2500 rpm
